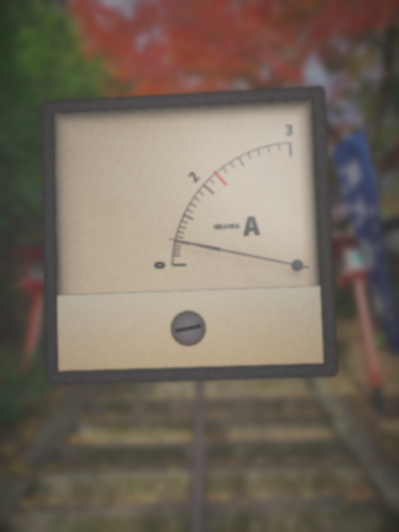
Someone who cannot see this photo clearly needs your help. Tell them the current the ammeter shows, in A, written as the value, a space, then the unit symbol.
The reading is 1 A
